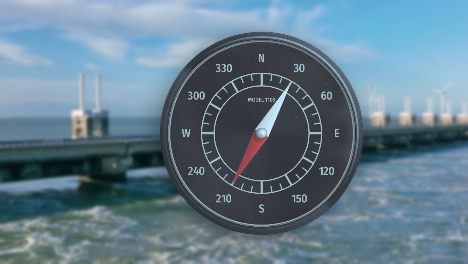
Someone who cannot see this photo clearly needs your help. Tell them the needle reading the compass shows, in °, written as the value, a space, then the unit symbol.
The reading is 210 °
